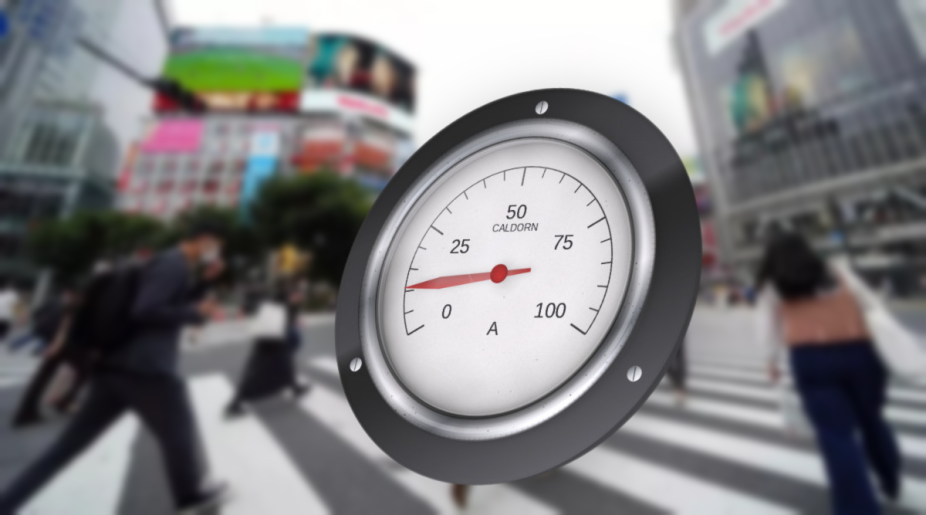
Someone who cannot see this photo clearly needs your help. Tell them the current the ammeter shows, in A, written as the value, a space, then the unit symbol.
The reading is 10 A
